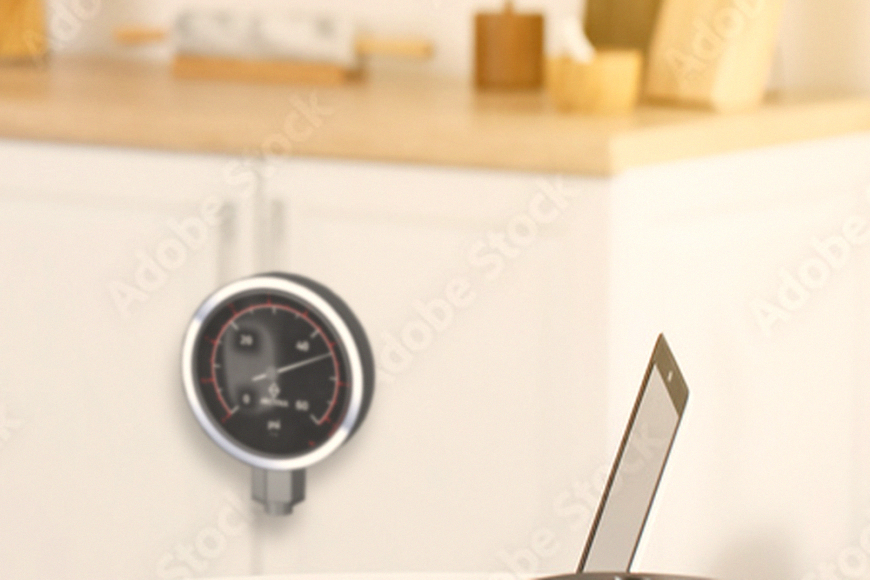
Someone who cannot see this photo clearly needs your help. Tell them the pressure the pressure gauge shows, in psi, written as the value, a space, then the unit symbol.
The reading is 45 psi
